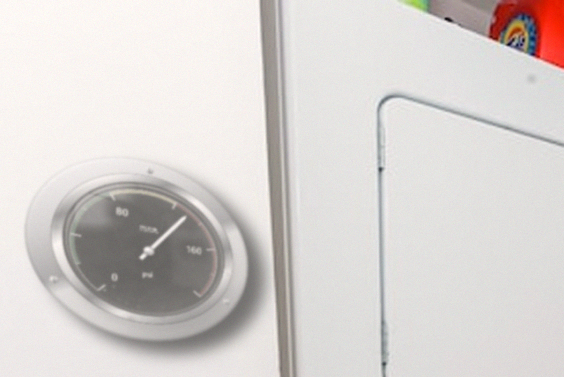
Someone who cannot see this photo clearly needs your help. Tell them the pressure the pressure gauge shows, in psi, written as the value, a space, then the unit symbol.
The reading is 130 psi
